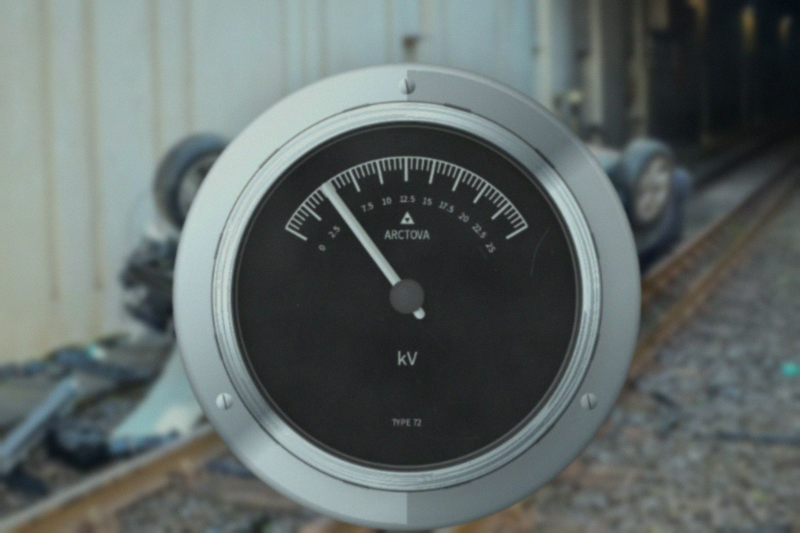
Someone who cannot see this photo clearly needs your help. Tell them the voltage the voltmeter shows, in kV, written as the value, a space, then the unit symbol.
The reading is 5 kV
